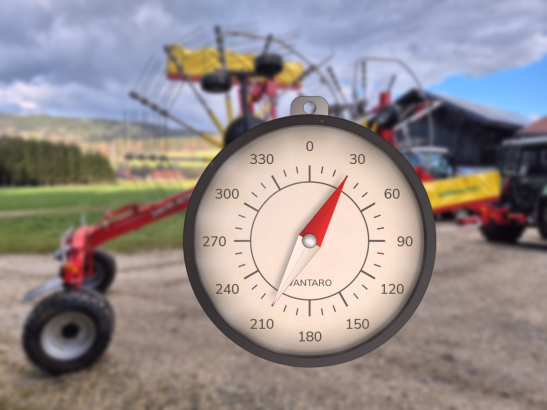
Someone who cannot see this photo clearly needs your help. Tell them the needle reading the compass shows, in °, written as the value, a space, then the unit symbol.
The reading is 30 °
